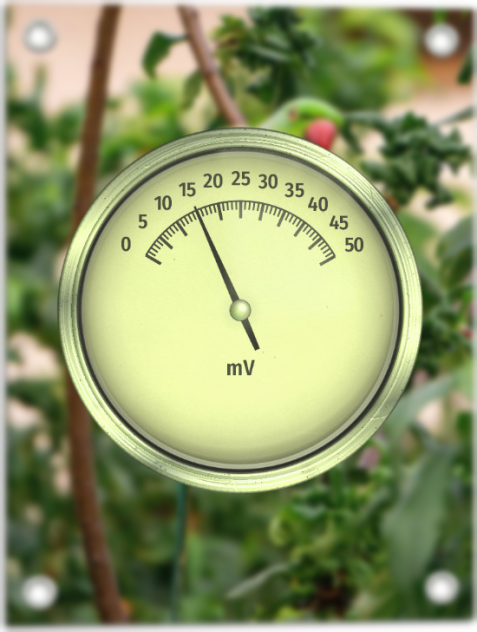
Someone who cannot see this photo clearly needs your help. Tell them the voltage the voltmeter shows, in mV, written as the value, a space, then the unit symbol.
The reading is 15 mV
